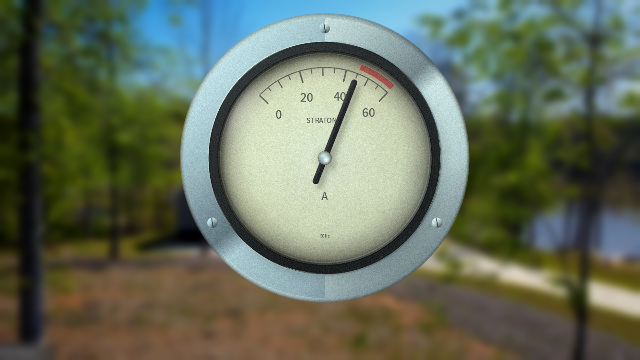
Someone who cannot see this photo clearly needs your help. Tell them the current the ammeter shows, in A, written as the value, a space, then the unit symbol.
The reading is 45 A
